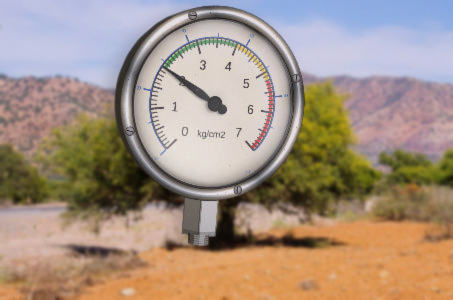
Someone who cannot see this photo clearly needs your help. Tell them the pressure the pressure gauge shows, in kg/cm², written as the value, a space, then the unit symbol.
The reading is 2 kg/cm²
